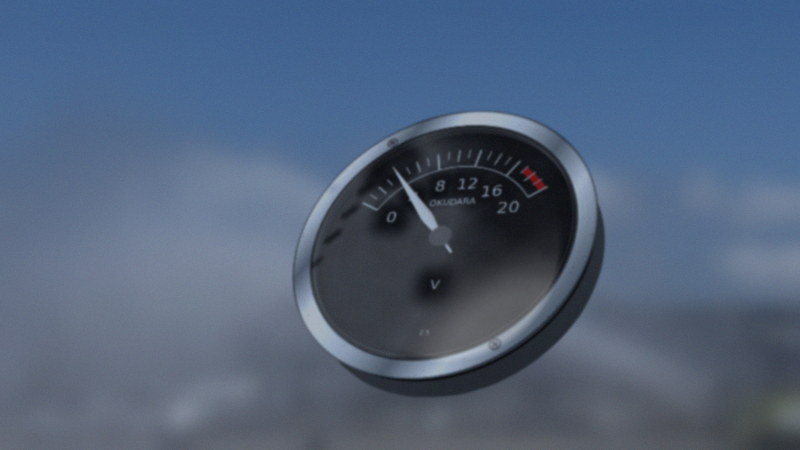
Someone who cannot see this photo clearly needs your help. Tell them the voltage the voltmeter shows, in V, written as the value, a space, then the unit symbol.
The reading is 4 V
